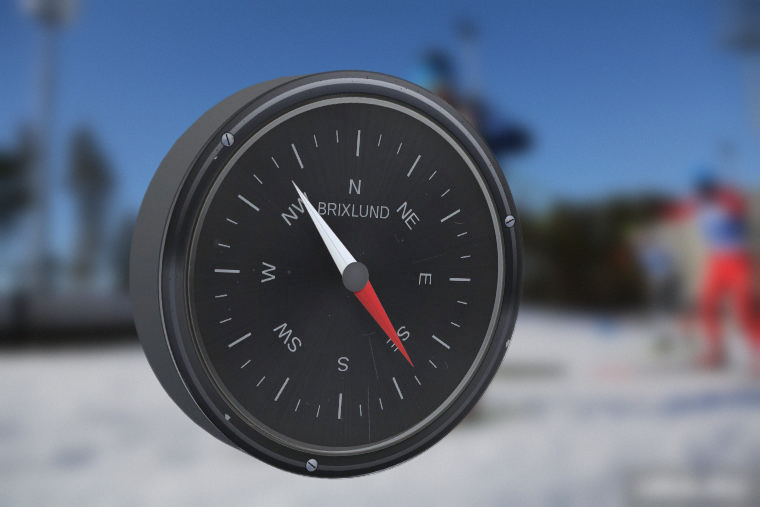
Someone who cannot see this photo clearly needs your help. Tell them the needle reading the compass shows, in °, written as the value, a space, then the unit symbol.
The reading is 140 °
